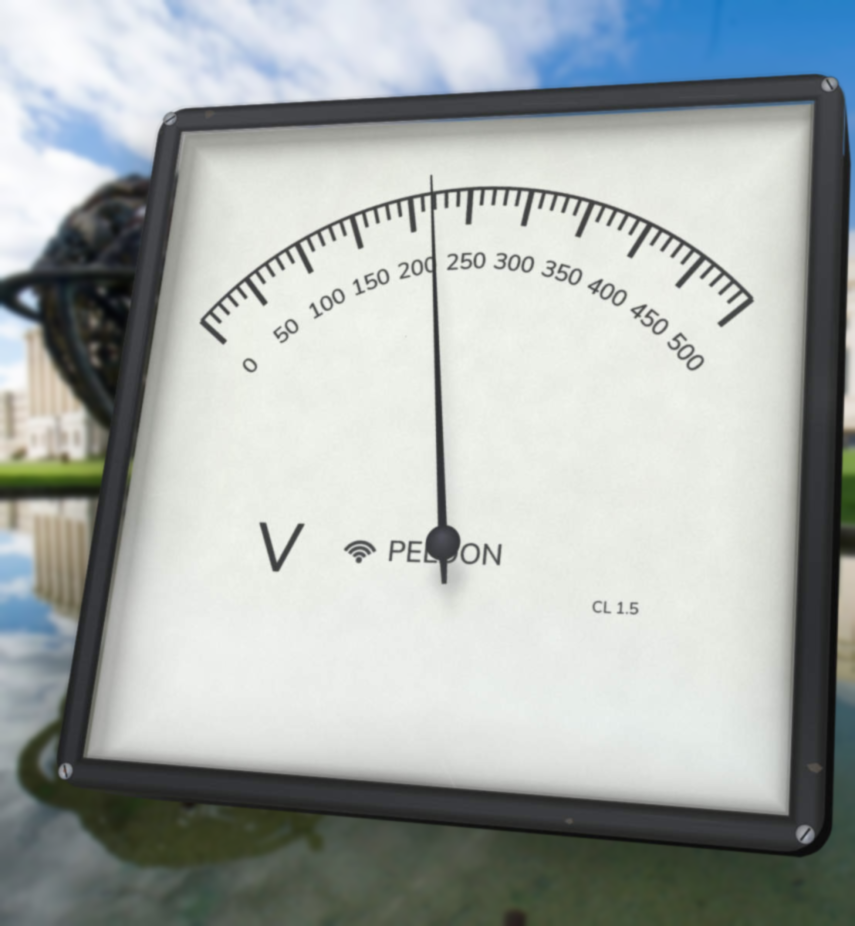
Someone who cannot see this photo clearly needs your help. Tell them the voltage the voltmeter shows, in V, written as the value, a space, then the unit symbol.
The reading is 220 V
